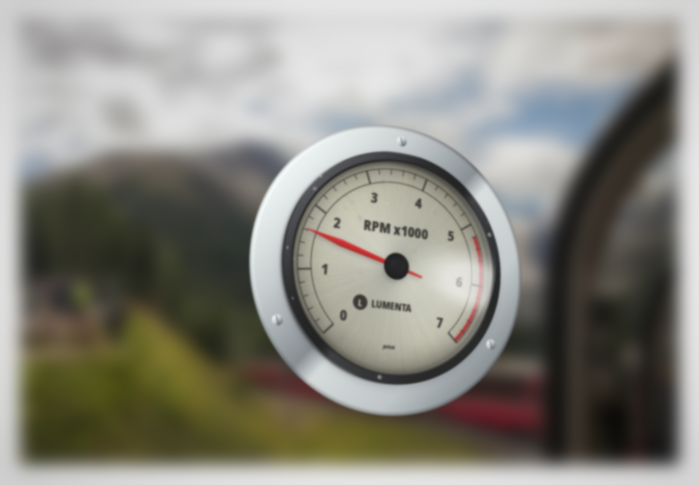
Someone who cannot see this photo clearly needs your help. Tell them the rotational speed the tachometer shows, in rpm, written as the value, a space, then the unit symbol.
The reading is 1600 rpm
